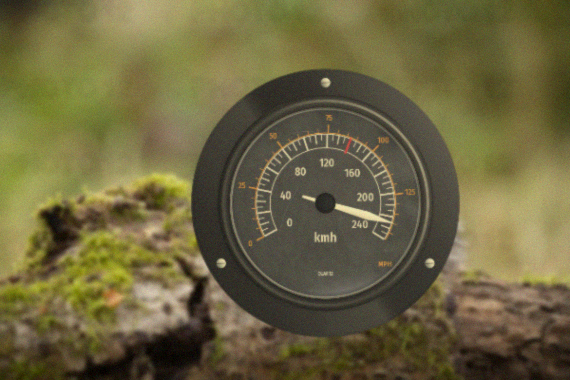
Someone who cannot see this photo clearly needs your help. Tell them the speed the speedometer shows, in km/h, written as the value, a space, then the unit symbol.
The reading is 225 km/h
